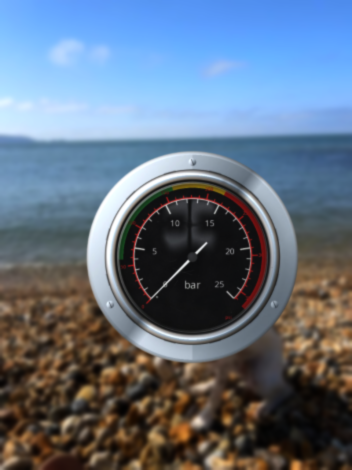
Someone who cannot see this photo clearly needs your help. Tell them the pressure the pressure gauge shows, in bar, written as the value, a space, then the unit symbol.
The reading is 0 bar
